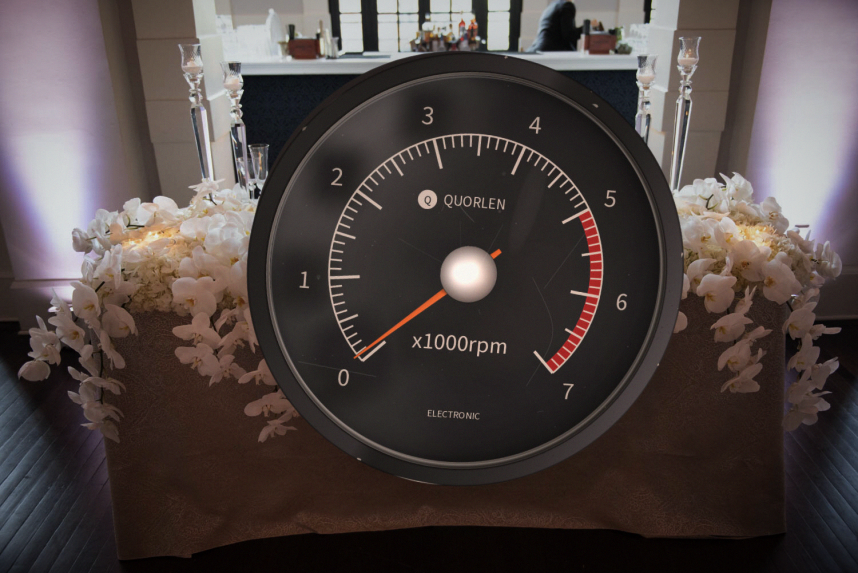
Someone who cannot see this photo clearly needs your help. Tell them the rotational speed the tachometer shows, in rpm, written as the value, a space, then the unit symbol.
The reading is 100 rpm
